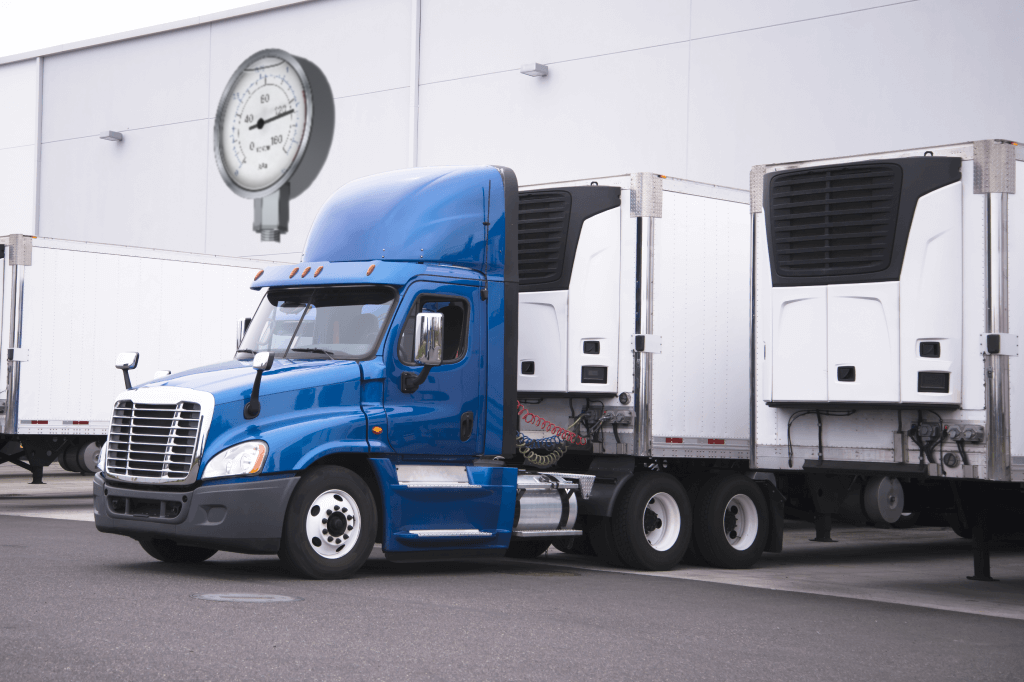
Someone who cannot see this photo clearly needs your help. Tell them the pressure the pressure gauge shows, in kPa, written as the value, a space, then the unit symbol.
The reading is 130 kPa
